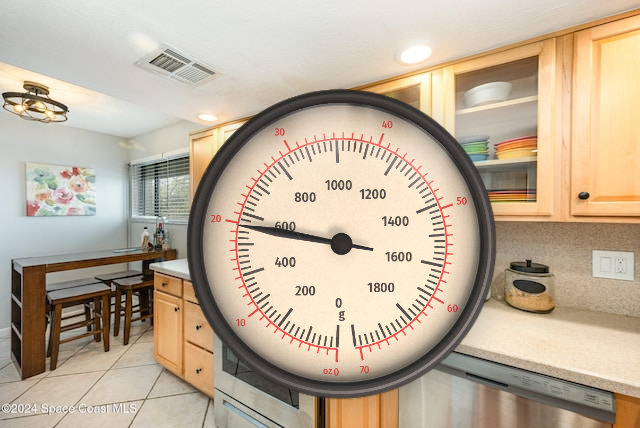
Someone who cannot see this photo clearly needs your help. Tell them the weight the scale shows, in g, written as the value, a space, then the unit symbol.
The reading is 560 g
